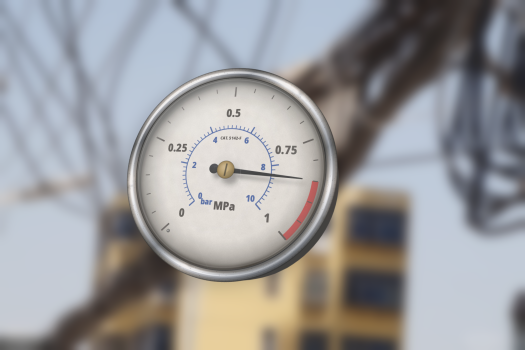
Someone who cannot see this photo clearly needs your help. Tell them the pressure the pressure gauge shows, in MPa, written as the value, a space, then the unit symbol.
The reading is 0.85 MPa
